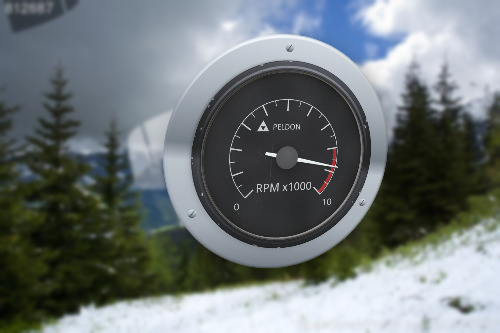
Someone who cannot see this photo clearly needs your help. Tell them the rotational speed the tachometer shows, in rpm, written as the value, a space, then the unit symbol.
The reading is 8750 rpm
